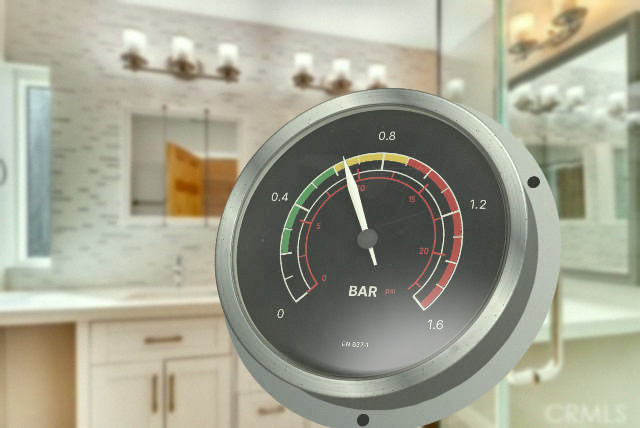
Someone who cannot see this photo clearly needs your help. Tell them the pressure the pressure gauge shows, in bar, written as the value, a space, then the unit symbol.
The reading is 0.65 bar
